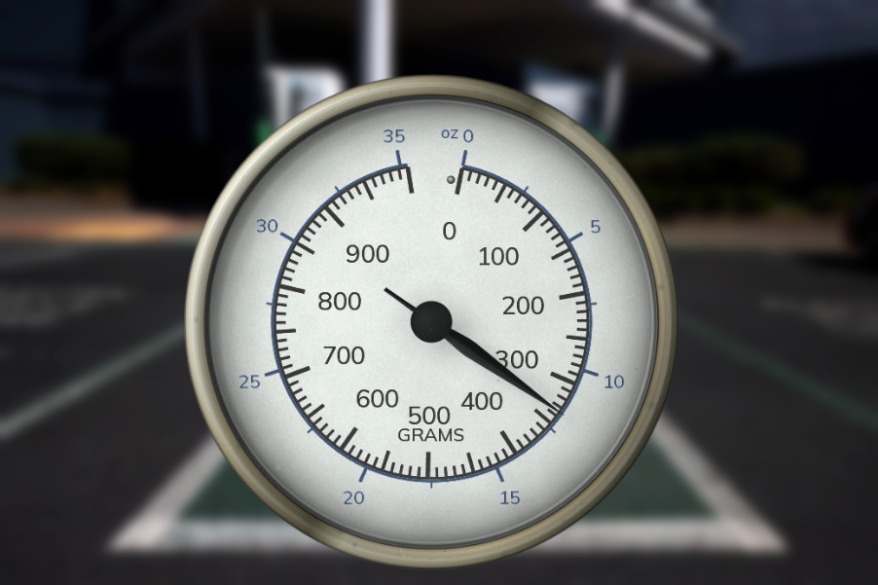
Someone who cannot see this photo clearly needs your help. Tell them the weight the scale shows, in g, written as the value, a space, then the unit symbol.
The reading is 335 g
